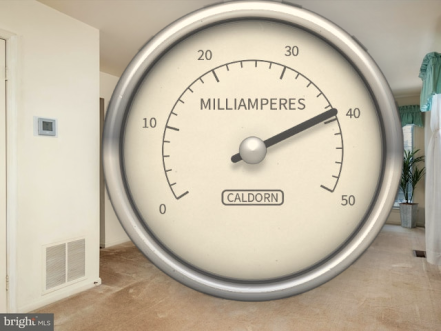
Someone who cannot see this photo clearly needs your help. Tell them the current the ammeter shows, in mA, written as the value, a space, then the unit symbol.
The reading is 39 mA
